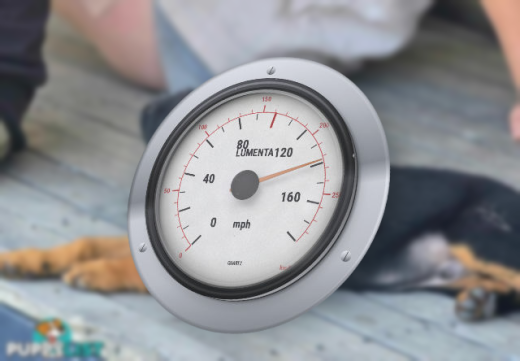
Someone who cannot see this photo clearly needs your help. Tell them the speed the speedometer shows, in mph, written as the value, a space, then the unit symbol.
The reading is 140 mph
